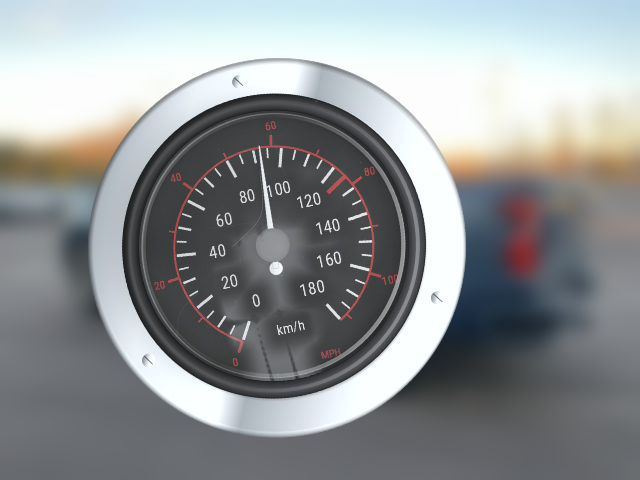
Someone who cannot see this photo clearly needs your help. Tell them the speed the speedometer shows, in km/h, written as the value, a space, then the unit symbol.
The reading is 92.5 km/h
